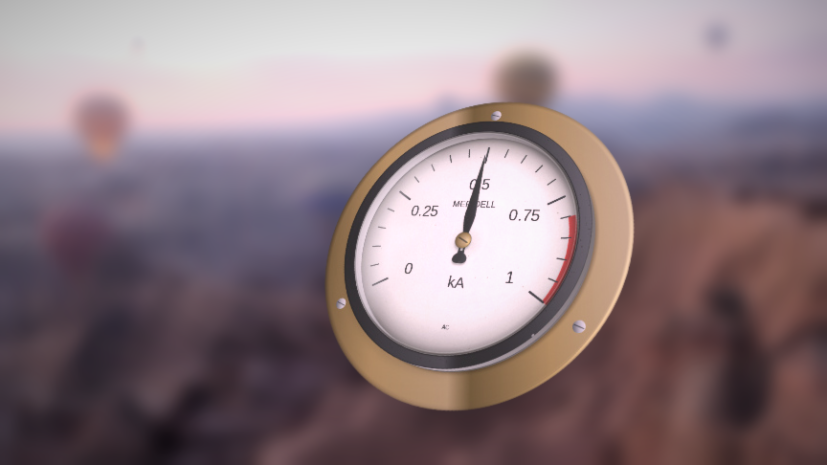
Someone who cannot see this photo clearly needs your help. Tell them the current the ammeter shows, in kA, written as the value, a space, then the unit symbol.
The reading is 0.5 kA
